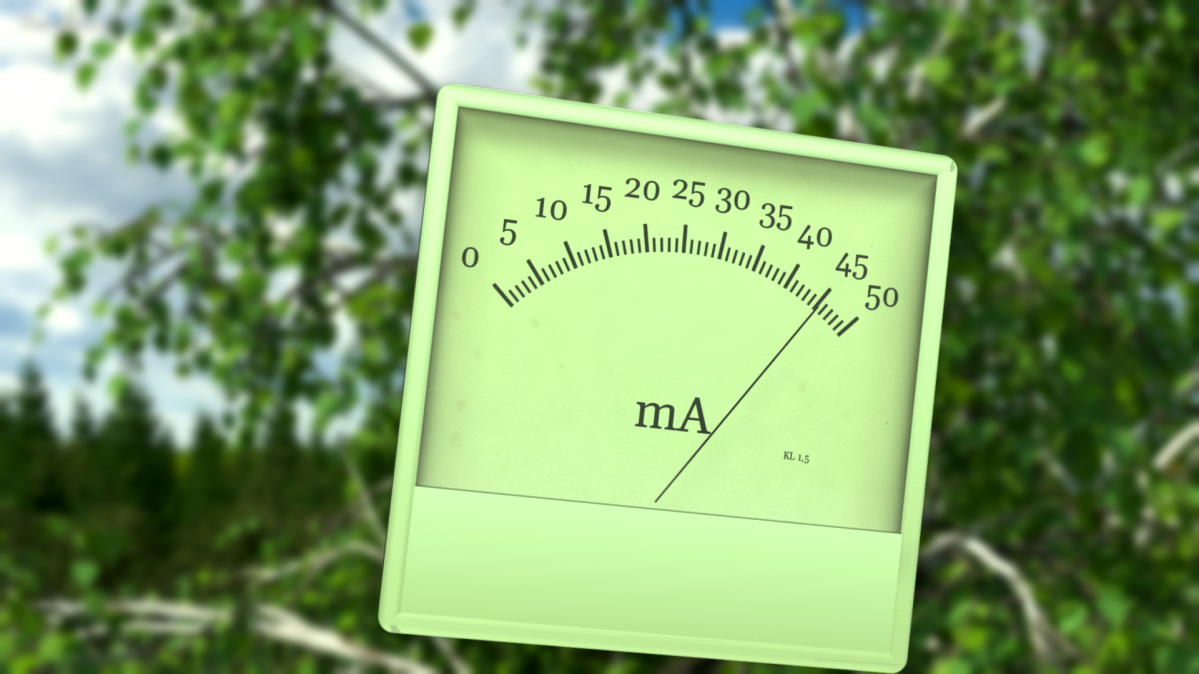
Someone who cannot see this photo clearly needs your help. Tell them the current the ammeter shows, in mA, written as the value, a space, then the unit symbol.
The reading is 45 mA
